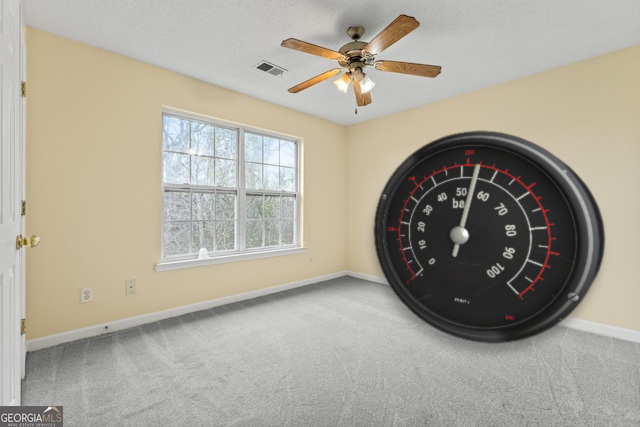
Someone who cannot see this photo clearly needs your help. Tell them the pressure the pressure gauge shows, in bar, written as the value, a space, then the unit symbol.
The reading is 55 bar
